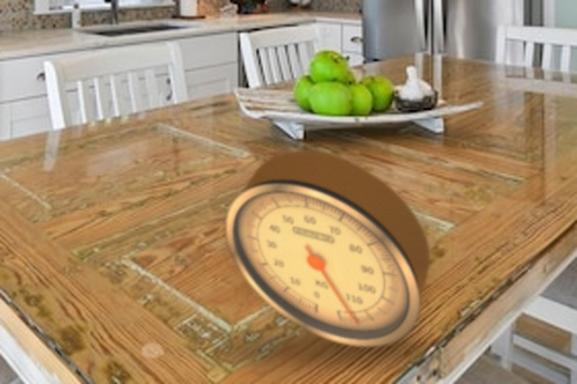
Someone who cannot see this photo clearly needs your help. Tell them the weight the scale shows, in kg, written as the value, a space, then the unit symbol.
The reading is 115 kg
